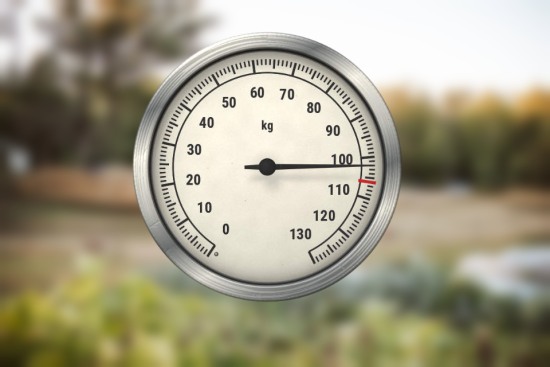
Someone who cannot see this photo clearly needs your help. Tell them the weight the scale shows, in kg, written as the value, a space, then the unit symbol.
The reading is 102 kg
